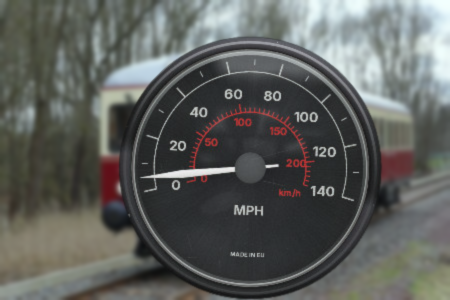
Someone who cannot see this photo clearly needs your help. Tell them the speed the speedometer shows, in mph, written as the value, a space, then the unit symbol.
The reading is 5 mph
